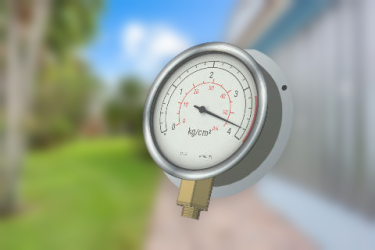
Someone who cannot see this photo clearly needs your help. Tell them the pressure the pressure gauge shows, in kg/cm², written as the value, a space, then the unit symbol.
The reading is 3.8 kg/cm²
